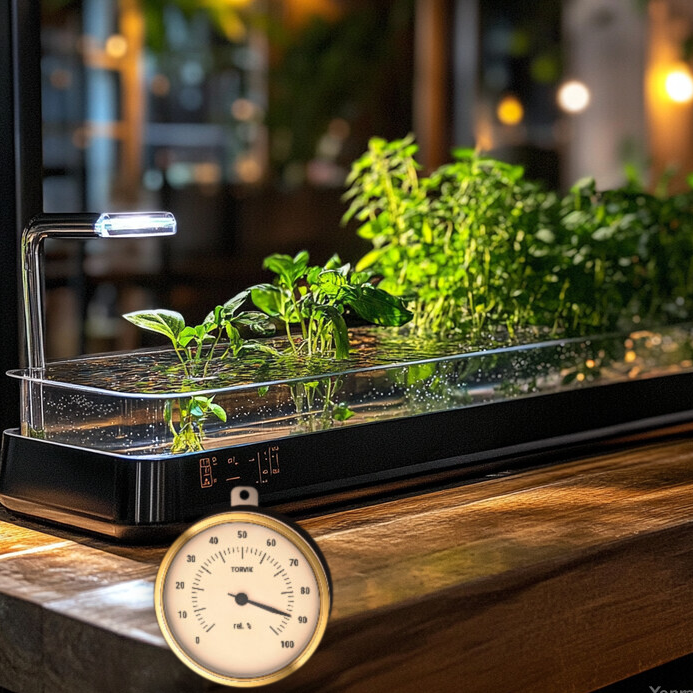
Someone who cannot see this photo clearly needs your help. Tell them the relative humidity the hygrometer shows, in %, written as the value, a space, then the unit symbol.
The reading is 90 %
